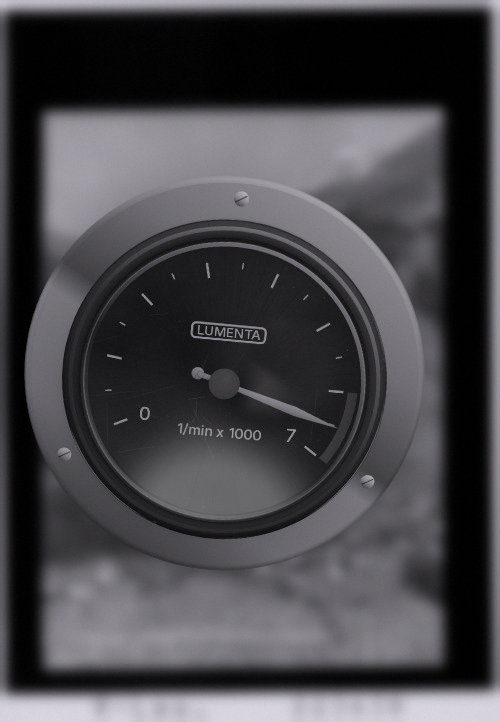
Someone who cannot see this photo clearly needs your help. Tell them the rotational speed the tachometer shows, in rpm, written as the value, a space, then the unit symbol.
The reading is 6500 rpm
